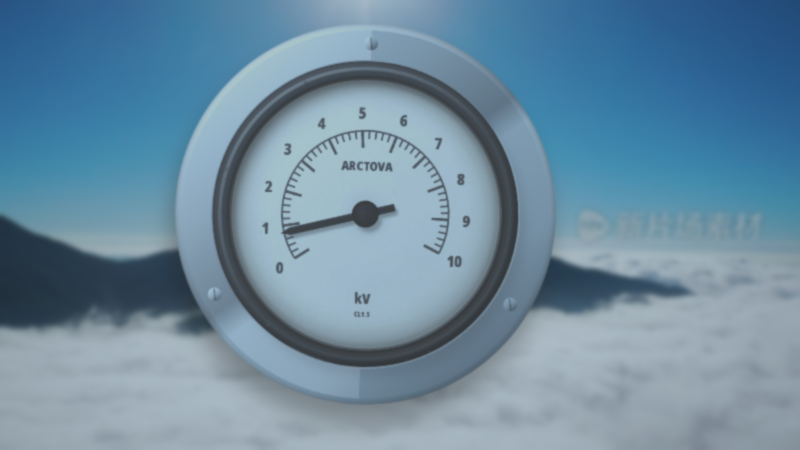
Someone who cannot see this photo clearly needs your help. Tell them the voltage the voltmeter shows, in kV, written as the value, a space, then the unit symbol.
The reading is 0.8 kV
